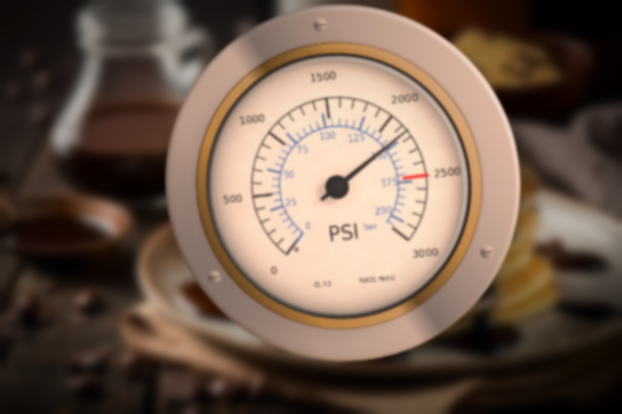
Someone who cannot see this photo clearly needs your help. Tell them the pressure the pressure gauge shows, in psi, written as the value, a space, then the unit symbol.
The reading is 2150 psi
